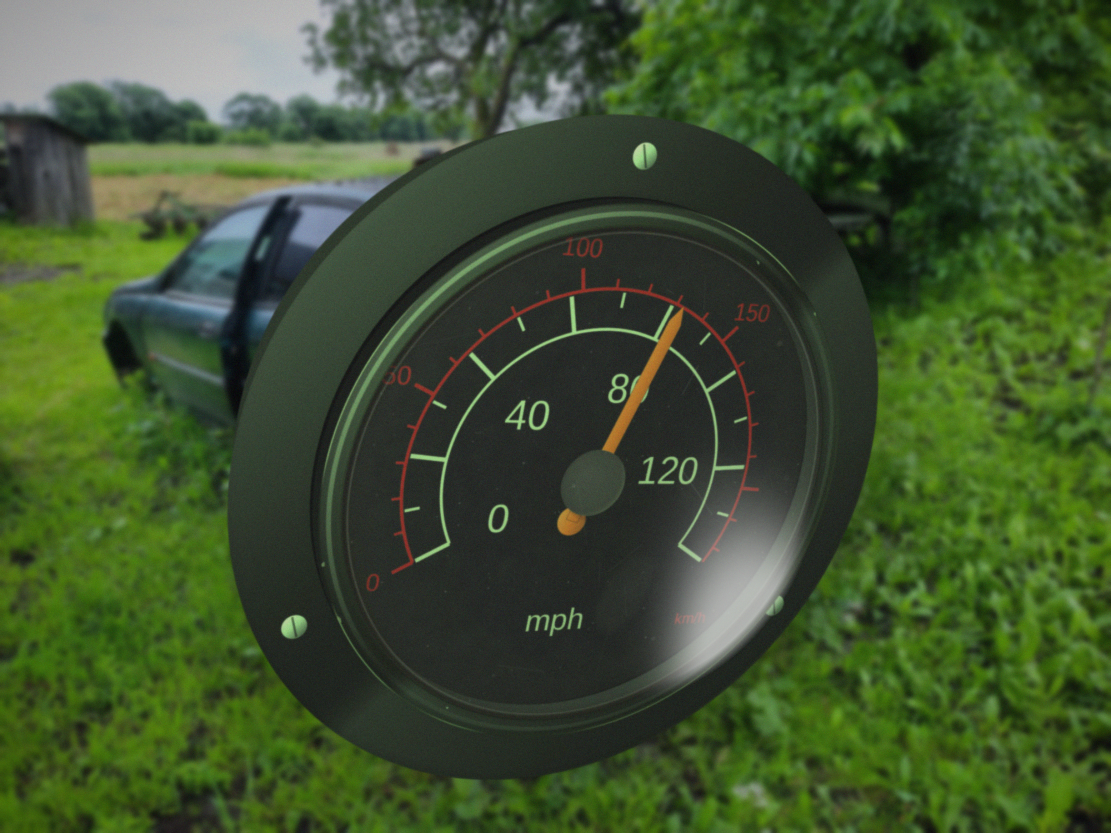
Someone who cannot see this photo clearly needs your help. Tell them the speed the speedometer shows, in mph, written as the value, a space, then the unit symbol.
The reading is 80 mph
